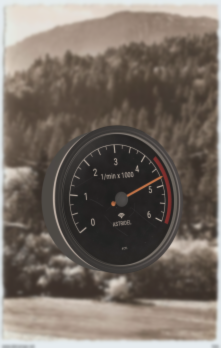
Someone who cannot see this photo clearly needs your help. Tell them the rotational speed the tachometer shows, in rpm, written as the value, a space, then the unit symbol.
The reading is 4750 rpm
